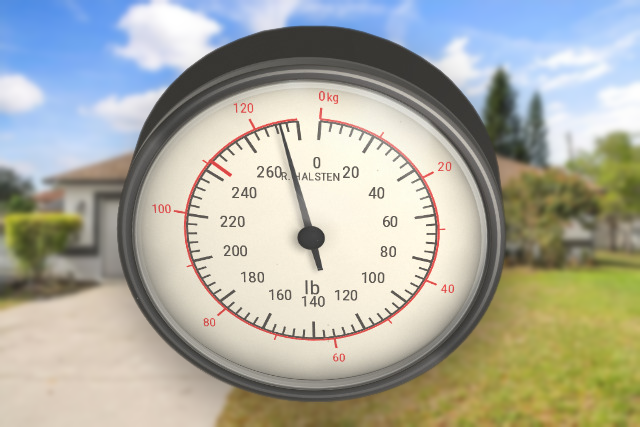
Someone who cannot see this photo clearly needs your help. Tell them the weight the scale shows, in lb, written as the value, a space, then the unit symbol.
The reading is 274 lb
